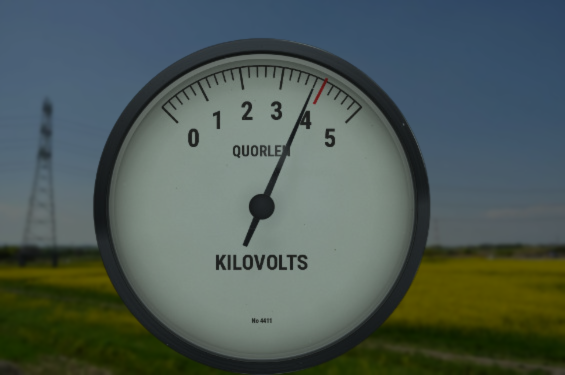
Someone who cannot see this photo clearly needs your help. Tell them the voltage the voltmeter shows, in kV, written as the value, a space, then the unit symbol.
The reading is 3.8 kV
